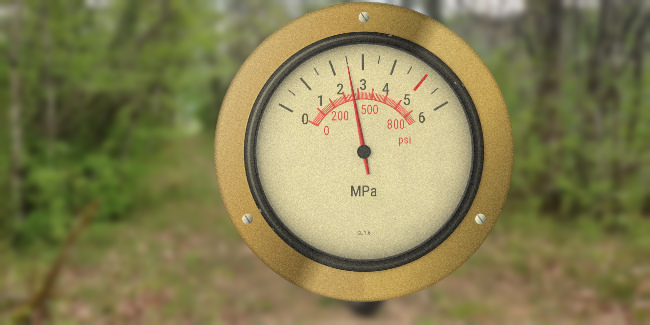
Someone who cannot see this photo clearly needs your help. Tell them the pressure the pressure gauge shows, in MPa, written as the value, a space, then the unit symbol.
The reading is 2.5 MPa
